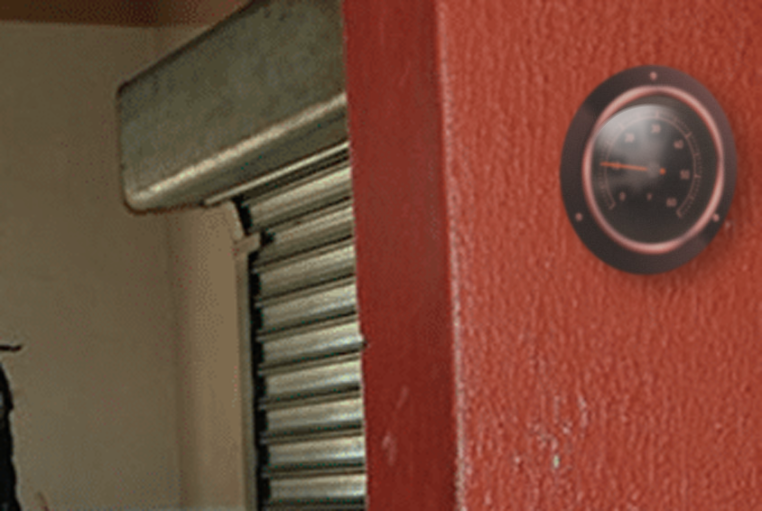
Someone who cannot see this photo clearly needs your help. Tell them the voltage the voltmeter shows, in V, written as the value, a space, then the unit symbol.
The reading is 10 V
